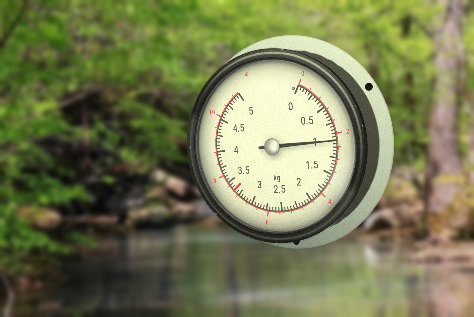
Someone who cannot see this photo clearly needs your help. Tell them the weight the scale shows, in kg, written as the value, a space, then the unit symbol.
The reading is 1 kg
